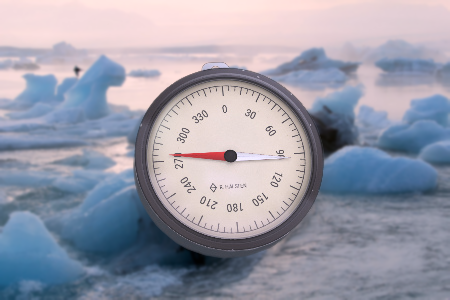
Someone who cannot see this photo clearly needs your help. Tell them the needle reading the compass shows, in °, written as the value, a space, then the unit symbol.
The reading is 275 °
